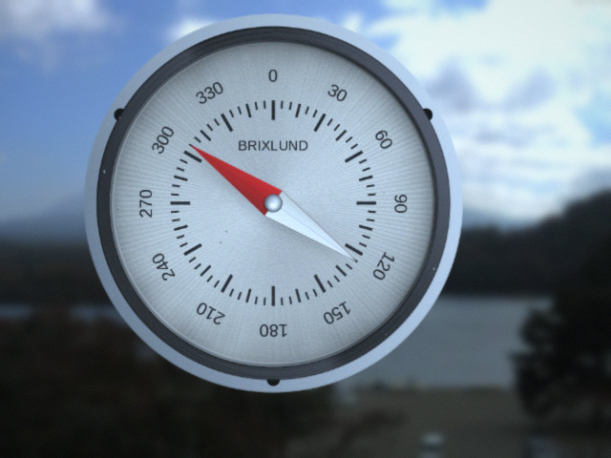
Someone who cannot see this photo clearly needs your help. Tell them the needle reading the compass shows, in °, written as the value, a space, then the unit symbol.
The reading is 305 °
